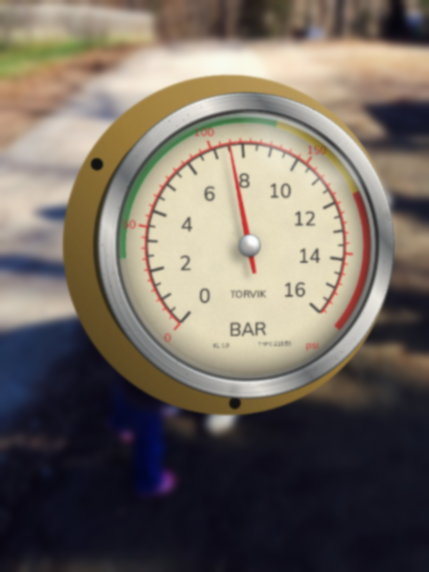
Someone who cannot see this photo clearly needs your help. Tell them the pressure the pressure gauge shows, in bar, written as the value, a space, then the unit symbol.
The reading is 7.5 bar
